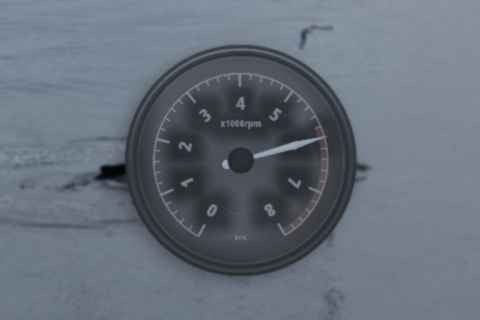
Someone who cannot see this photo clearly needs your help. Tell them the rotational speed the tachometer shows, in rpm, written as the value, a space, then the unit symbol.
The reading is 6000 rpm
